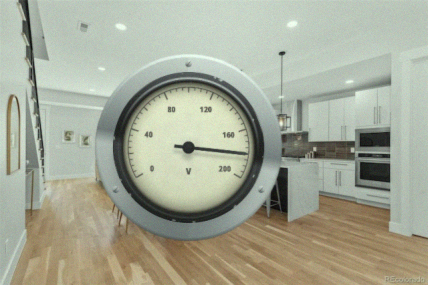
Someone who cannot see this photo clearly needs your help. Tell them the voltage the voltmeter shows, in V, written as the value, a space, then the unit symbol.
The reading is 180 V
